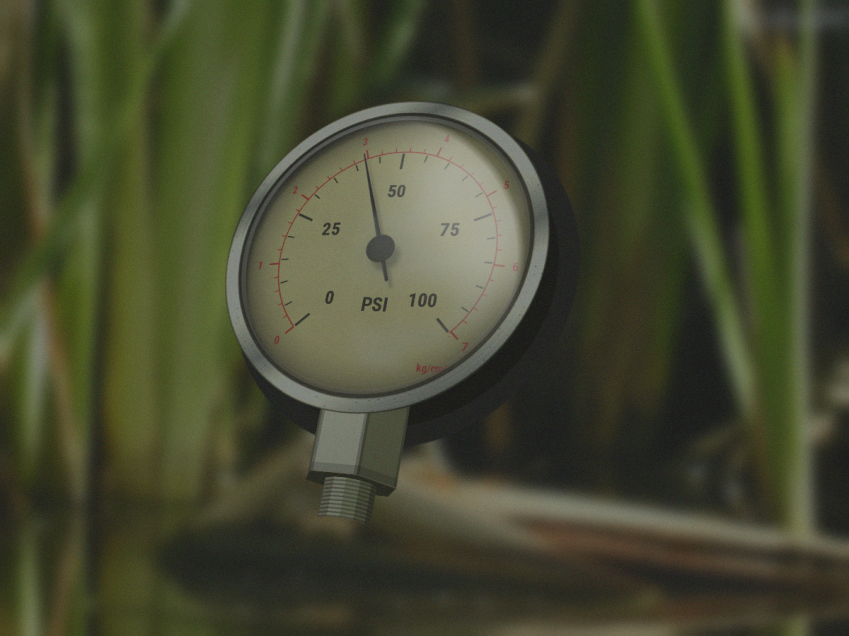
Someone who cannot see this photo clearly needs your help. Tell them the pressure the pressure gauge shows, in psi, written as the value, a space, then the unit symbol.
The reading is 42.5 psi
